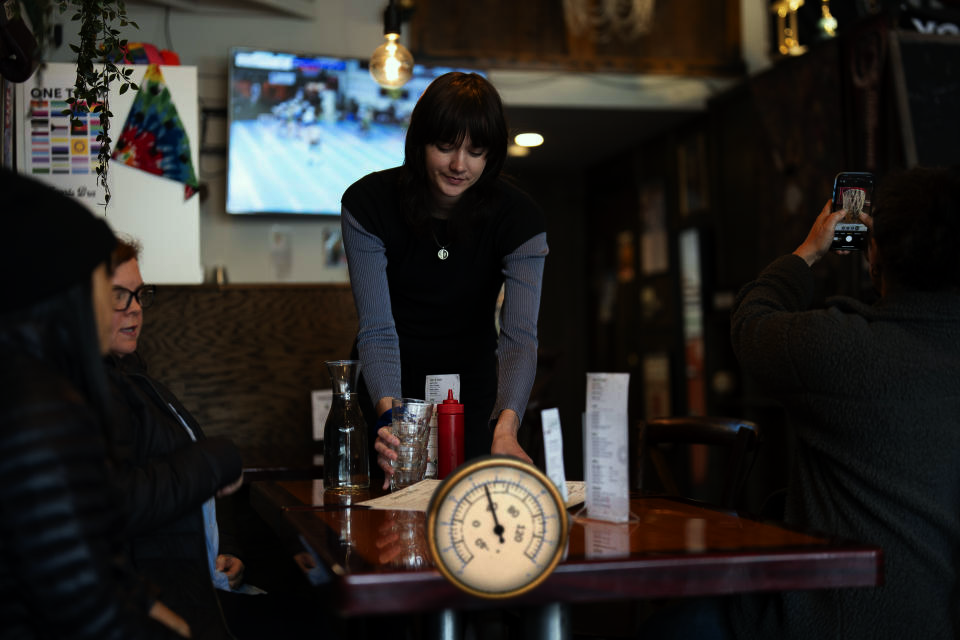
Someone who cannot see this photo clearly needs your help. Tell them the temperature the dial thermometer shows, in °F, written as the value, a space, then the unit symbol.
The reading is 40 °F
